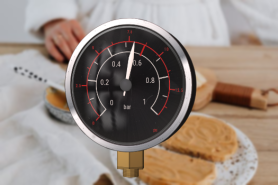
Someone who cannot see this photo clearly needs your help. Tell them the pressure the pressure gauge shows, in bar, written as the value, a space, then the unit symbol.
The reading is 0.55 bar
